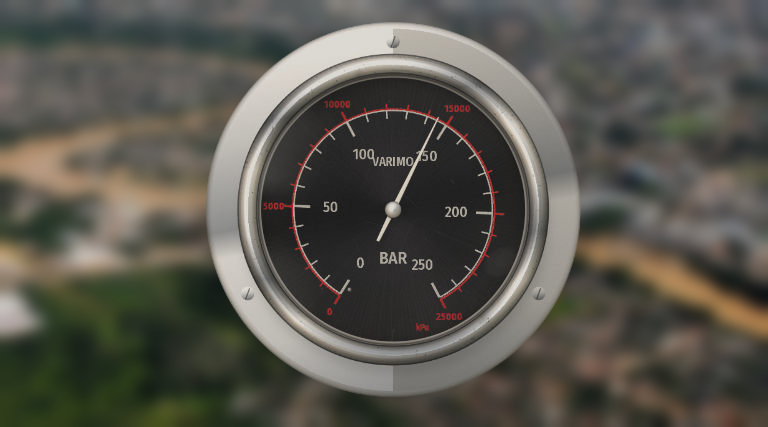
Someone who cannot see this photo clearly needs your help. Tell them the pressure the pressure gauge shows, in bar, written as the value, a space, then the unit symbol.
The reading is 145 bar
